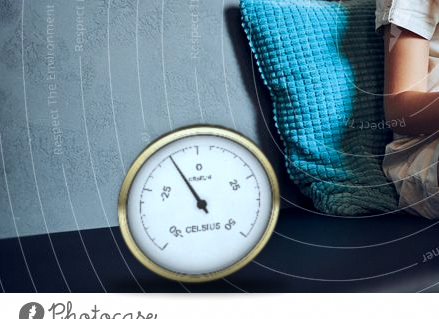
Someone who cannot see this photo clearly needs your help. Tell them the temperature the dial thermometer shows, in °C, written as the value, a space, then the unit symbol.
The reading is -10 °C
